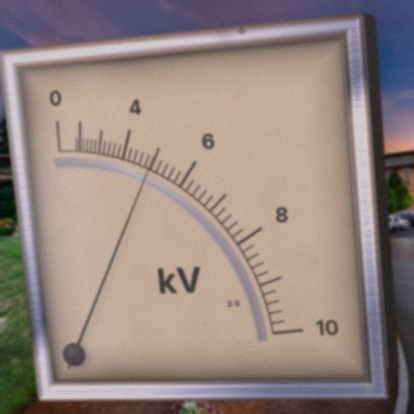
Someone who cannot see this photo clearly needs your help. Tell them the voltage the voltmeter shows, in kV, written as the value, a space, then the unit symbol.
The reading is 5 kV
